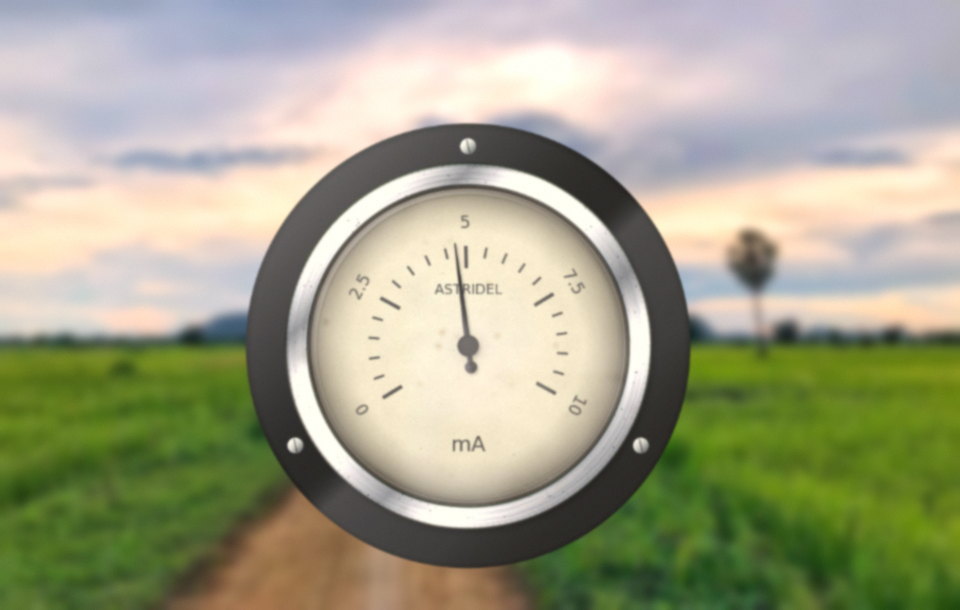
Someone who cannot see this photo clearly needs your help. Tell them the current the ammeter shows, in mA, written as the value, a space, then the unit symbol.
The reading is 4.75 mA
